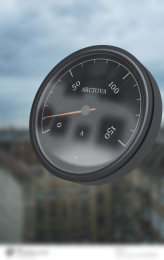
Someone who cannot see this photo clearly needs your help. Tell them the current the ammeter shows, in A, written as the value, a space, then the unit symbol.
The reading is 10 A
